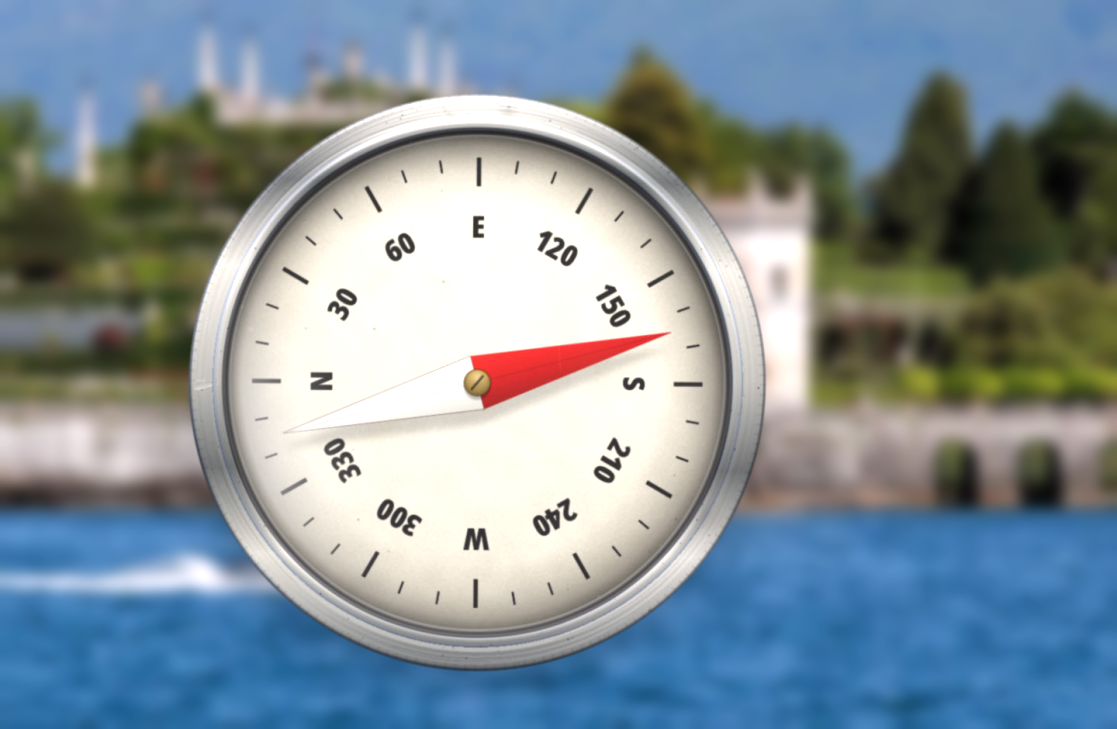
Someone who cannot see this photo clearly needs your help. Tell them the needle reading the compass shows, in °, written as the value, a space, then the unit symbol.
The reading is 165 °
